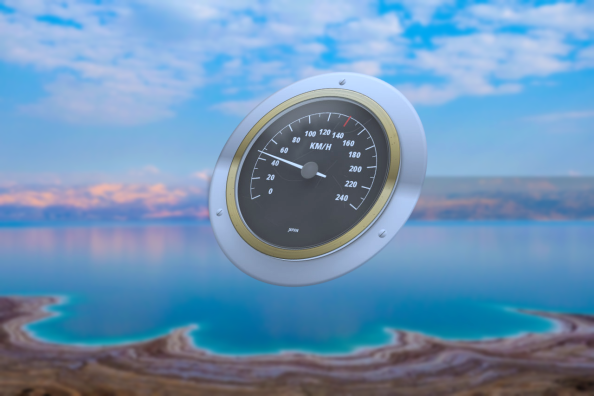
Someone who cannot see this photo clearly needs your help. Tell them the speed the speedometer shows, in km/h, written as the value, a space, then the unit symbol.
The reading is 45 km/h
